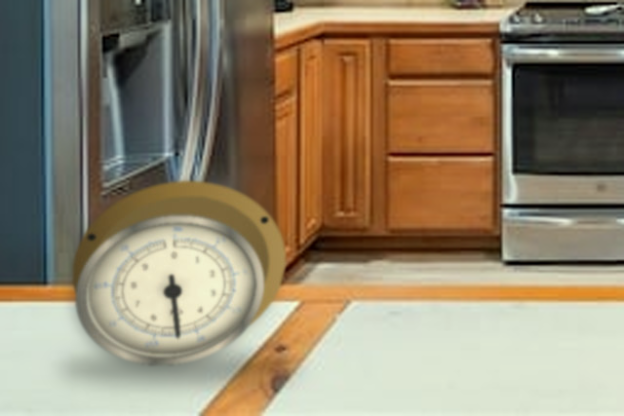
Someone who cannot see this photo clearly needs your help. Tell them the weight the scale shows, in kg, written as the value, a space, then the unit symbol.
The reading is 5 kg
